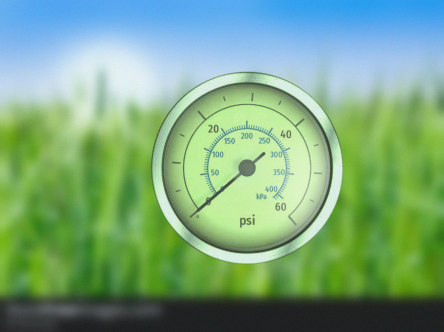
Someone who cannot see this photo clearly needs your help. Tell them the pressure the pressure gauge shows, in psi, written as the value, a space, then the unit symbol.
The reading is 0 psi
